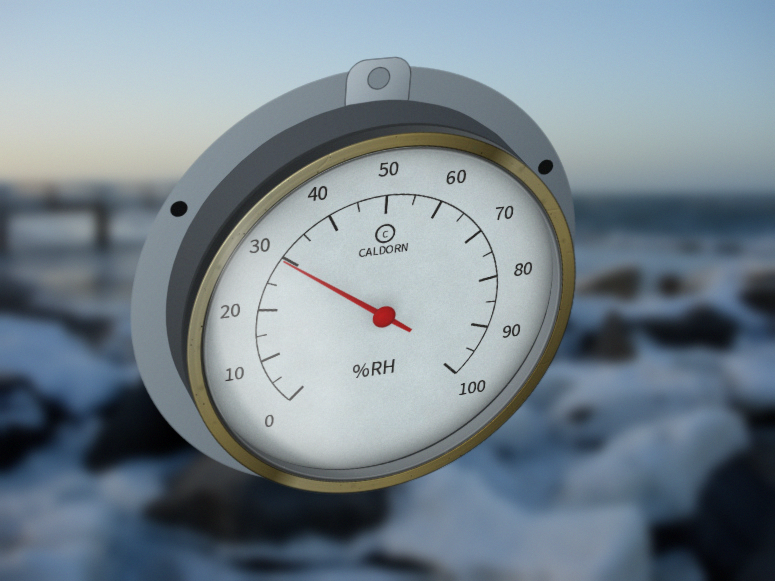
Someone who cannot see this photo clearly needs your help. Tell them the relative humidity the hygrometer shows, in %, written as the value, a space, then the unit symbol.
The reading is 30 %
